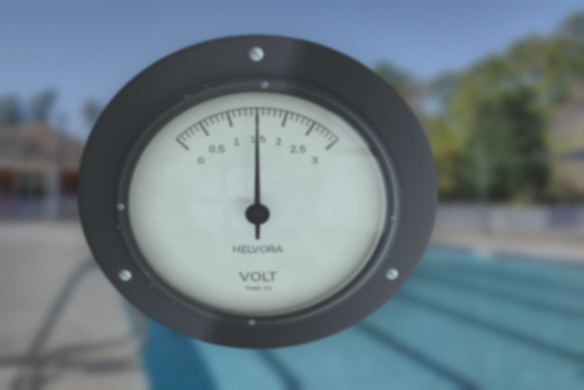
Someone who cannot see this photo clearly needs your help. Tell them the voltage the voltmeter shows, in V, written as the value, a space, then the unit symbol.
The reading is 1.5 V
